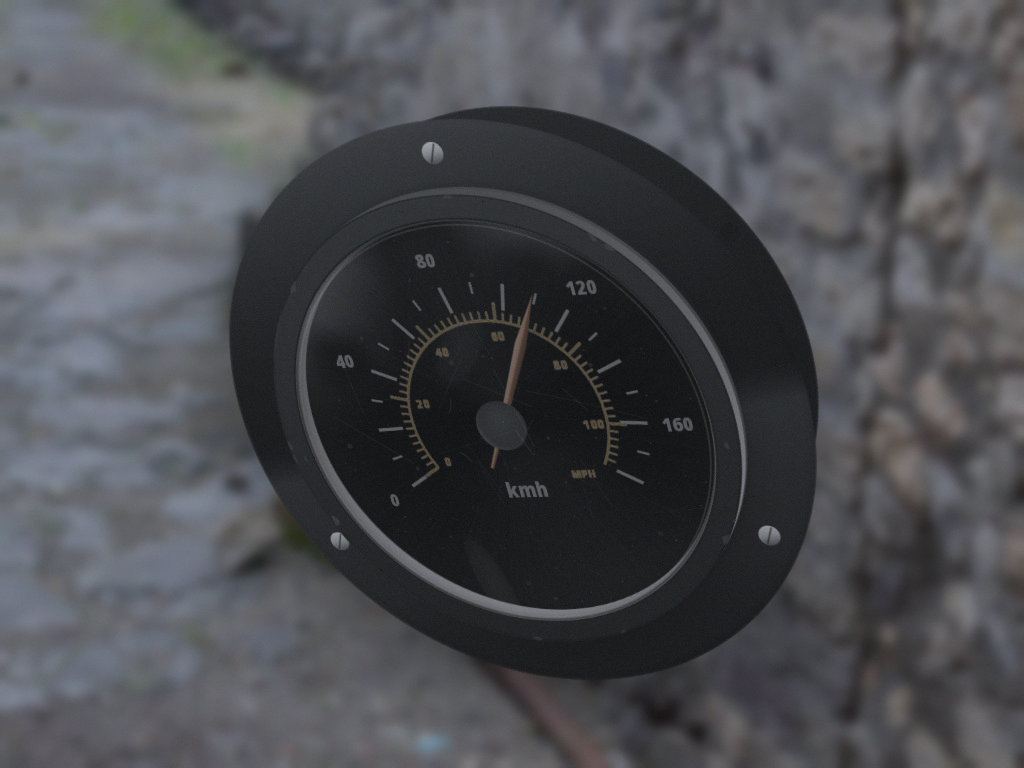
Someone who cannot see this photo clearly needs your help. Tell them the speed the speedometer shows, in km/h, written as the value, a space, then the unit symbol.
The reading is 110 km/h
